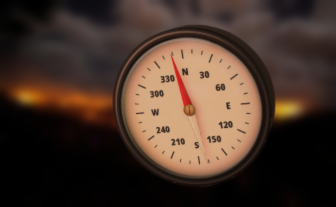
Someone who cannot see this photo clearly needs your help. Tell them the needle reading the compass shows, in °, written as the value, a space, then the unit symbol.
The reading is 350 °
